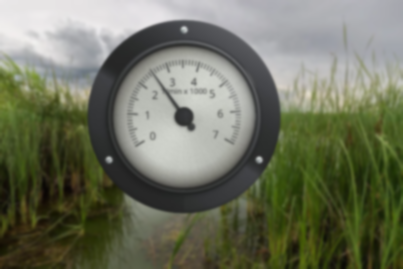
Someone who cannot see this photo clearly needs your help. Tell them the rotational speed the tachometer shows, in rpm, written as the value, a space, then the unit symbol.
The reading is 2500 rpm
